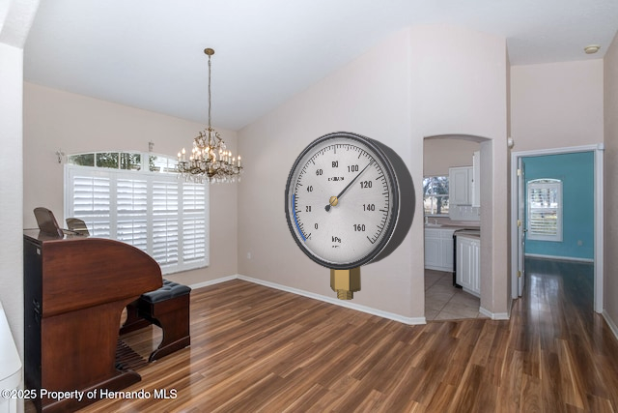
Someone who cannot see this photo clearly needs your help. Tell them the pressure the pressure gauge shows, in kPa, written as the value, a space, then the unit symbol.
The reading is 110 kPa
